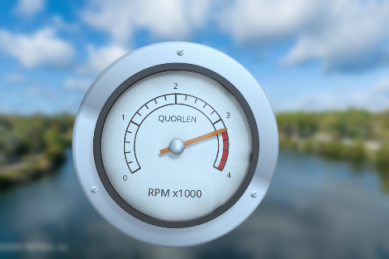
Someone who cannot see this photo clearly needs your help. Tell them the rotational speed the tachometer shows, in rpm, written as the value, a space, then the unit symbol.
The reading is 3200 rpm
